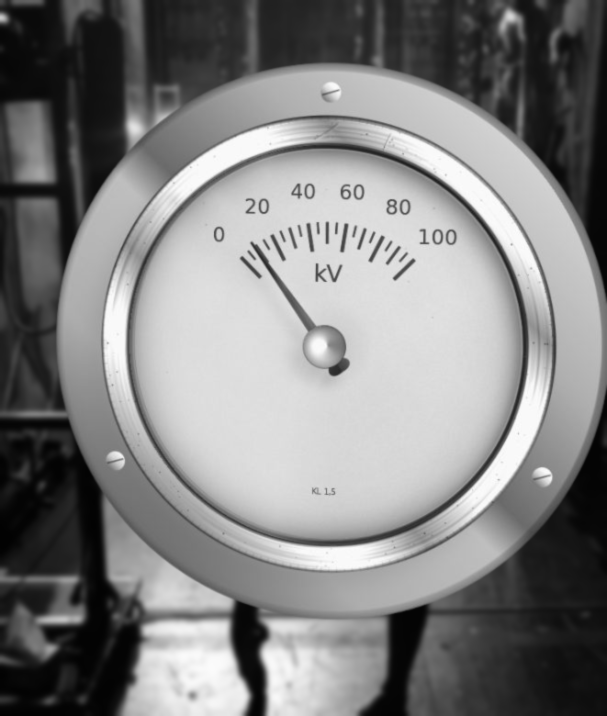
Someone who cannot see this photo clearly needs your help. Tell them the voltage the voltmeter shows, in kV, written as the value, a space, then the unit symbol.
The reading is 10 kV
